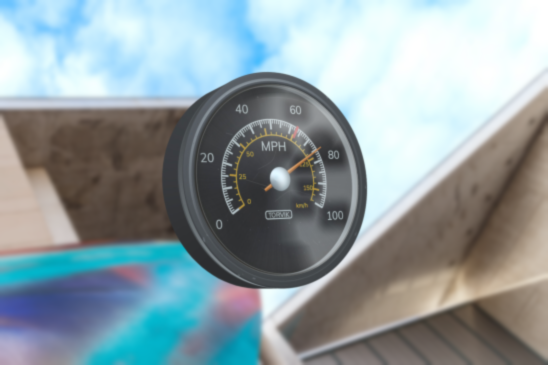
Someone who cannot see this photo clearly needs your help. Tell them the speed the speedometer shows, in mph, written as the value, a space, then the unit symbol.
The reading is 75 mph
